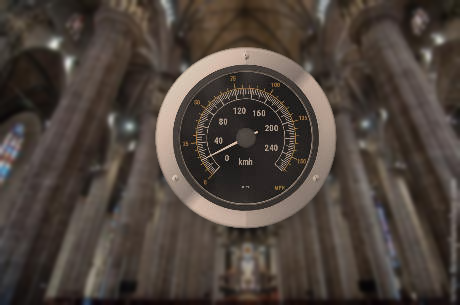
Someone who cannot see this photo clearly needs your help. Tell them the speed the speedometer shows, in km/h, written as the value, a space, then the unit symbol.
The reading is 20 km/h
